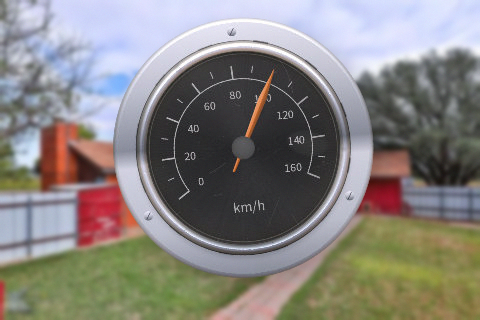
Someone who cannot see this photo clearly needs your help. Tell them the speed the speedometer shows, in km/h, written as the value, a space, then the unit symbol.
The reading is 100 km/h
